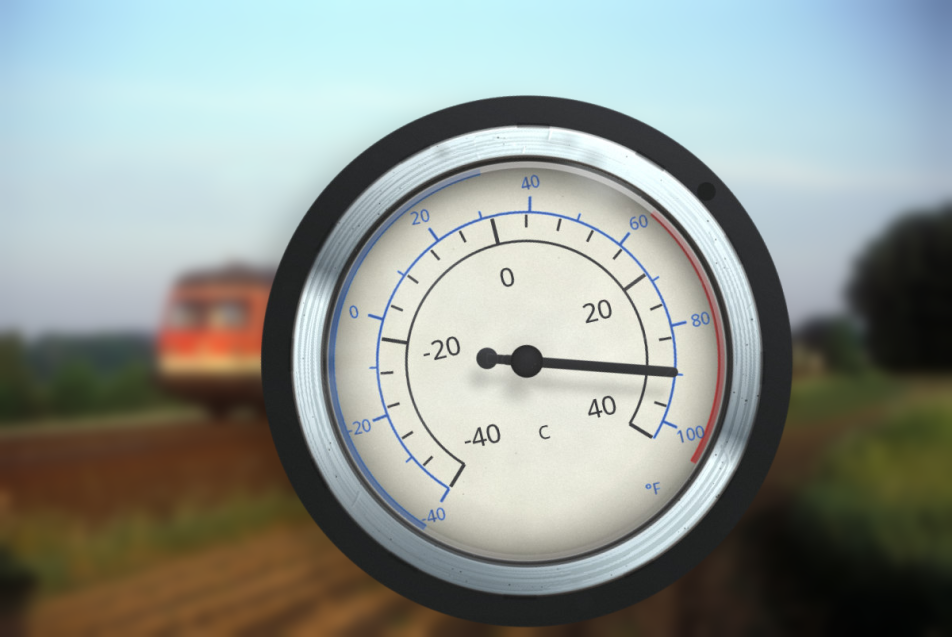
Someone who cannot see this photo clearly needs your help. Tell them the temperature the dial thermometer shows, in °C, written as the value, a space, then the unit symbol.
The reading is 32 °C
